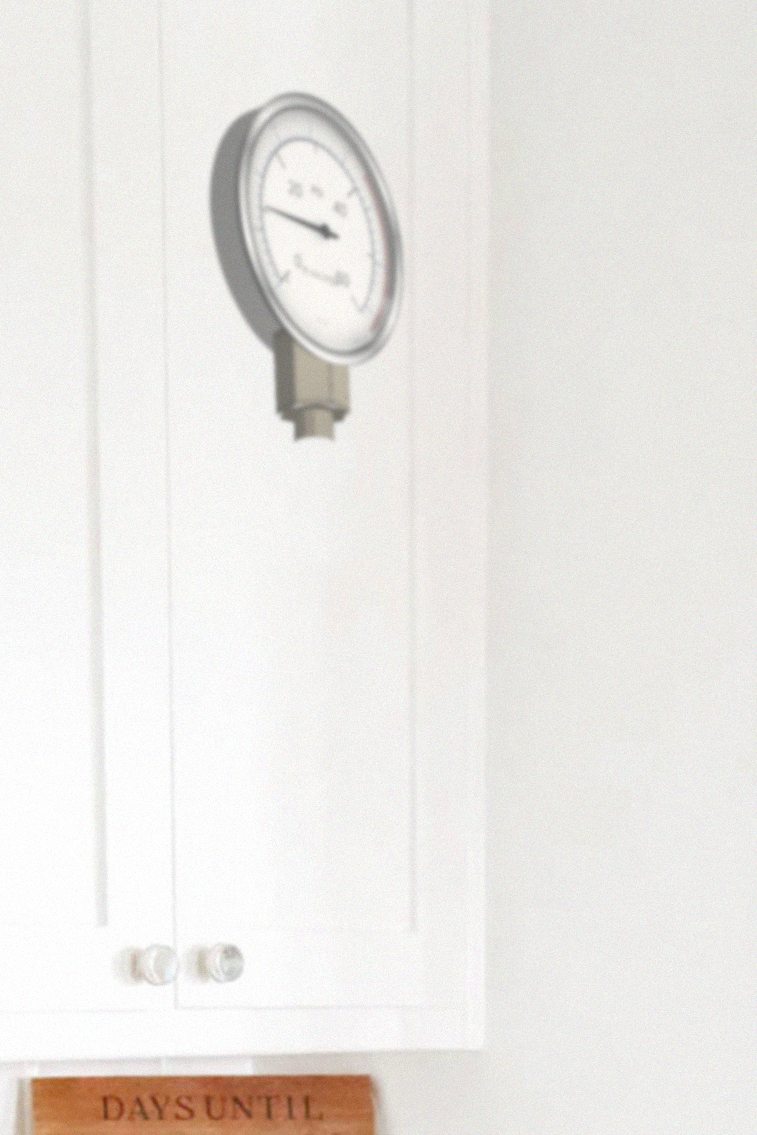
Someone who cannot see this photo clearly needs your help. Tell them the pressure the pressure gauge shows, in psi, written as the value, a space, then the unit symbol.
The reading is 10 psi
